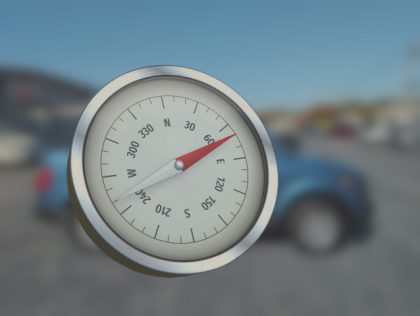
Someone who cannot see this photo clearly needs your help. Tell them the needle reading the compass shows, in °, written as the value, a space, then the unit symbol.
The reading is 70 °
